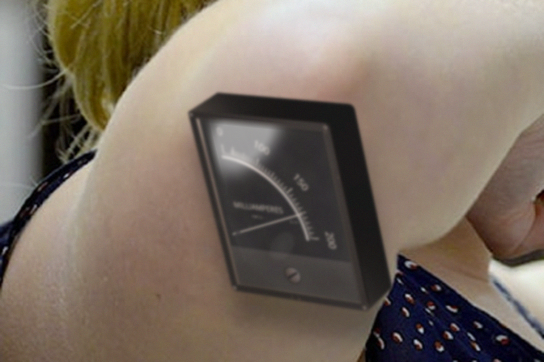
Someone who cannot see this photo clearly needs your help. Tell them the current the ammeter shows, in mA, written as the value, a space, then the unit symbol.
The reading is 175 mA
